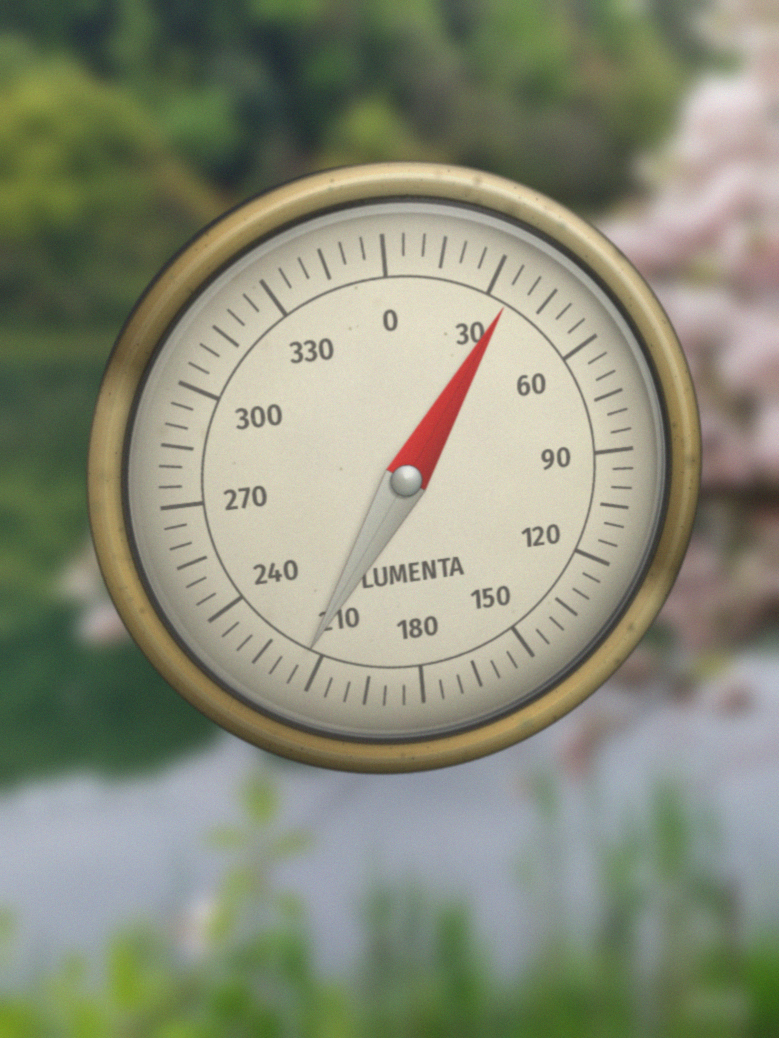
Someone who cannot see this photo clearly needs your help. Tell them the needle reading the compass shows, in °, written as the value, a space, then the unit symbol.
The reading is 35 °
